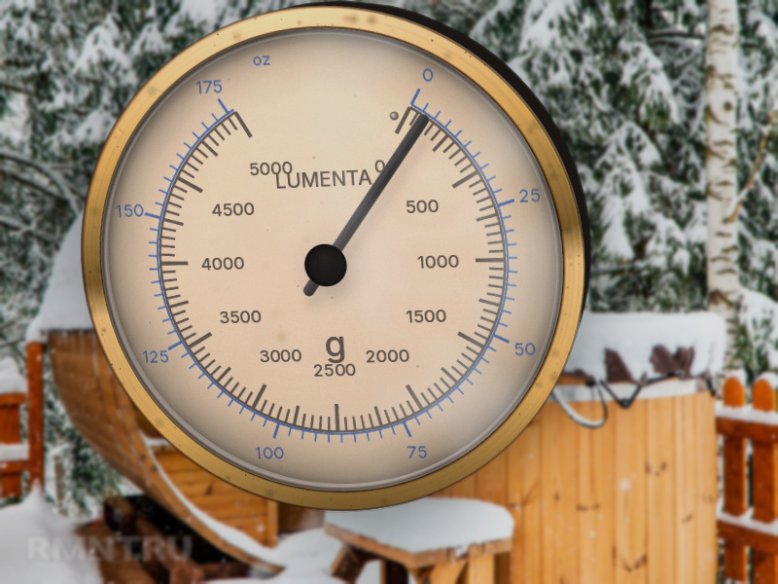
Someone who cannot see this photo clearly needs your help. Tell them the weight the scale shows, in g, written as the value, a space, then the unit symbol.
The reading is 100 g
